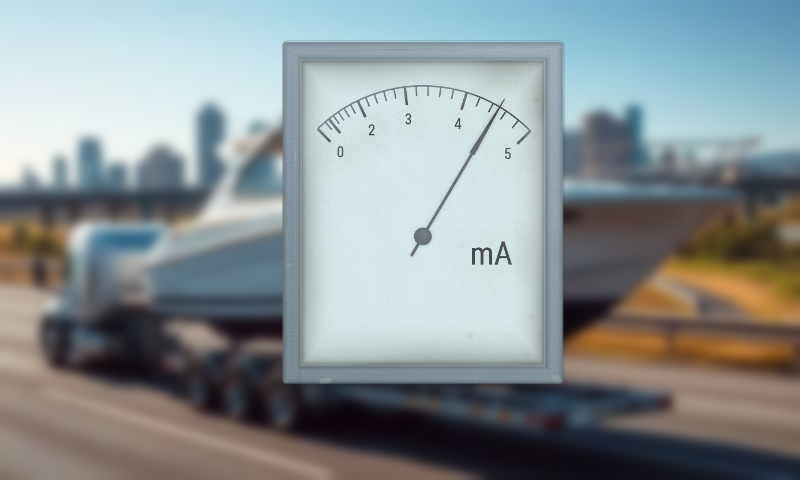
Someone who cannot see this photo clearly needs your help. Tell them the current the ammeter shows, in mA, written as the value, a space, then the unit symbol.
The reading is 4.5 mA
